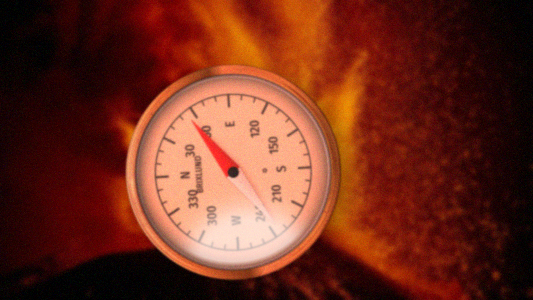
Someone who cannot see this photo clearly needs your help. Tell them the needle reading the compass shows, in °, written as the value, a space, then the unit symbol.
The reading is 55 °
